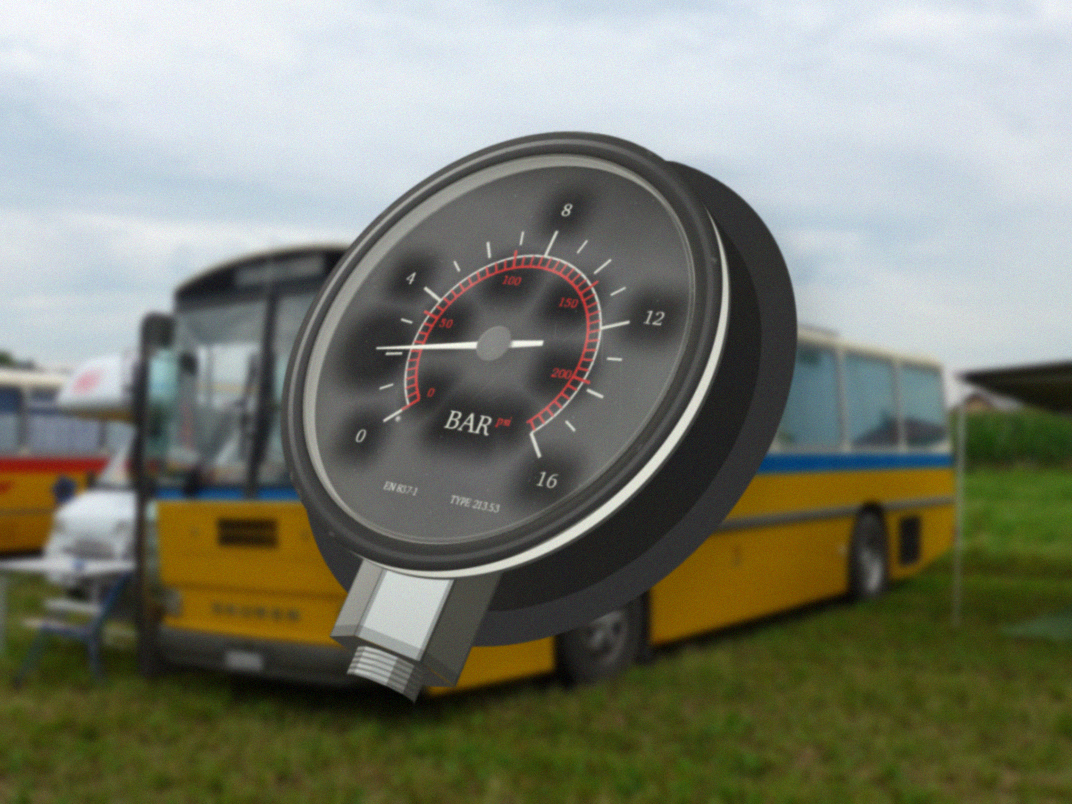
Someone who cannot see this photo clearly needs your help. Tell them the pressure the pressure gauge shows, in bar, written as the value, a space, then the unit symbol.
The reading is 2 bar
